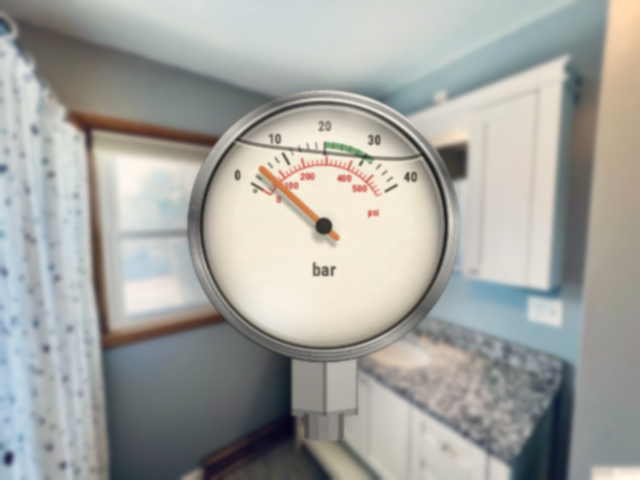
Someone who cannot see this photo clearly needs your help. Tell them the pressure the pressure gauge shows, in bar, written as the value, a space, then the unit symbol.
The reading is 4 bar
